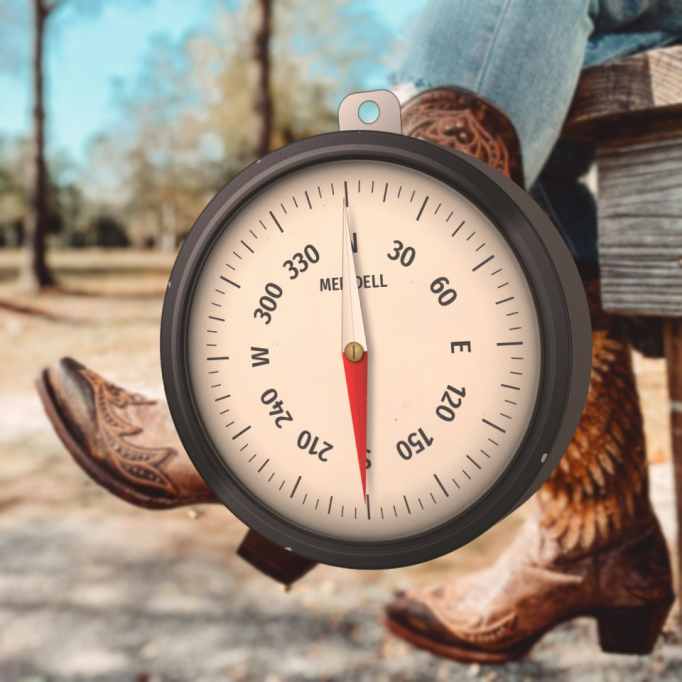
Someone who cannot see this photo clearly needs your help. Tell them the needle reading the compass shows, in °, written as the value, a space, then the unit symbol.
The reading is 180 °
